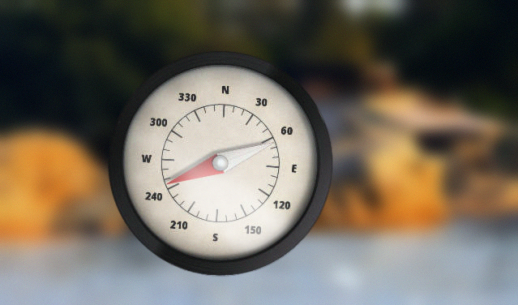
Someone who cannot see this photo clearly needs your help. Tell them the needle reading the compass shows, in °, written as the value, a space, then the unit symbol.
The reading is 245 °
